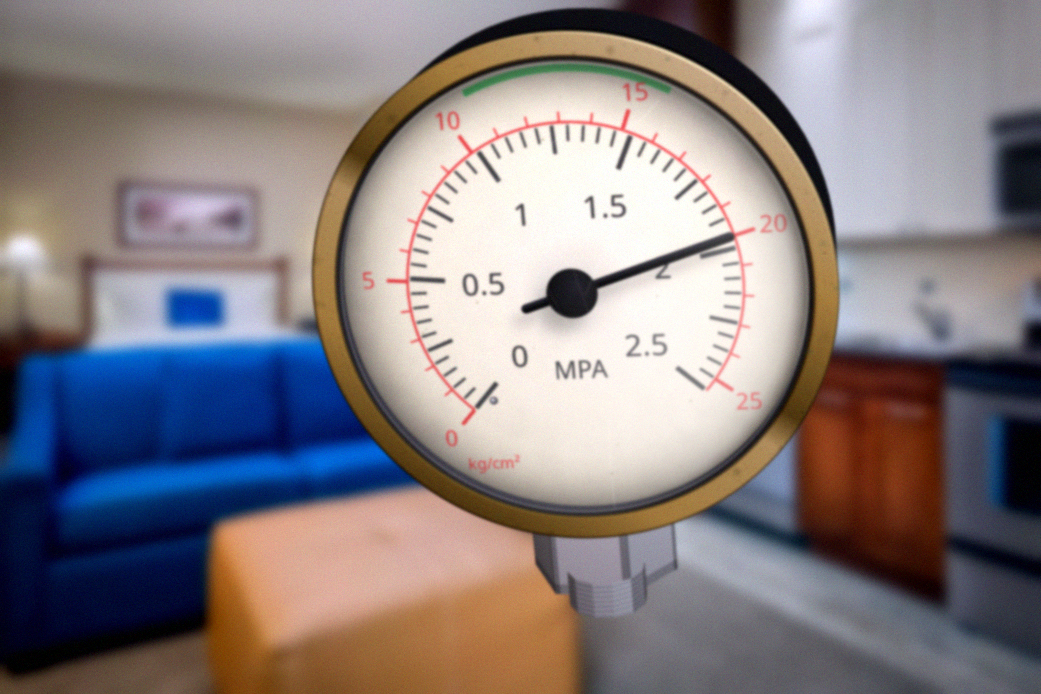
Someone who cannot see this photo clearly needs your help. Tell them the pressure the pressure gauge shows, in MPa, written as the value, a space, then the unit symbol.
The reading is 1.95 MPa
